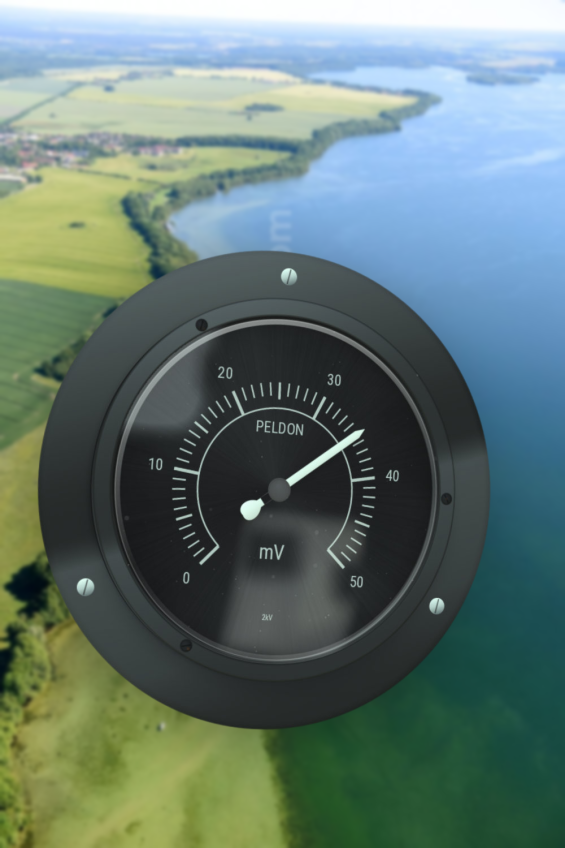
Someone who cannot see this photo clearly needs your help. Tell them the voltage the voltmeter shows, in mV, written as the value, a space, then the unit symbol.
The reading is 35 mV
